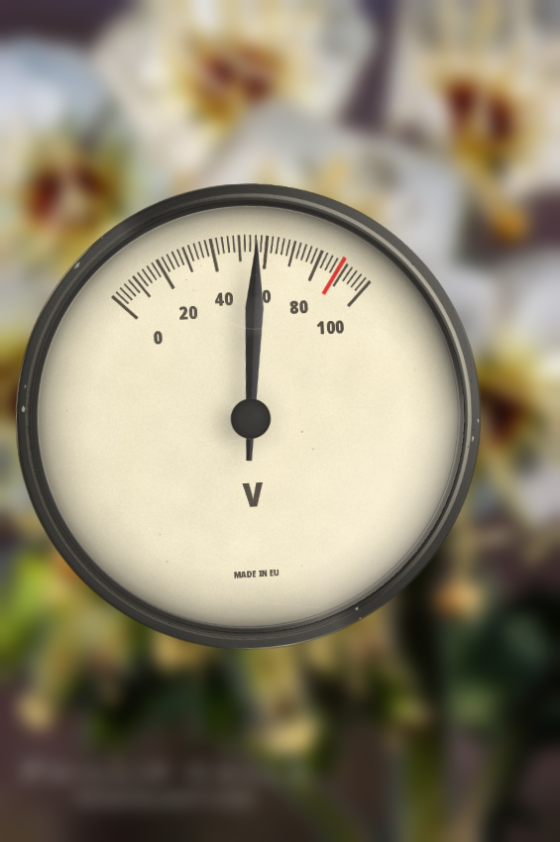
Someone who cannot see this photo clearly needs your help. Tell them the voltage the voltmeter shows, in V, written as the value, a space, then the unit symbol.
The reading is 56 V
